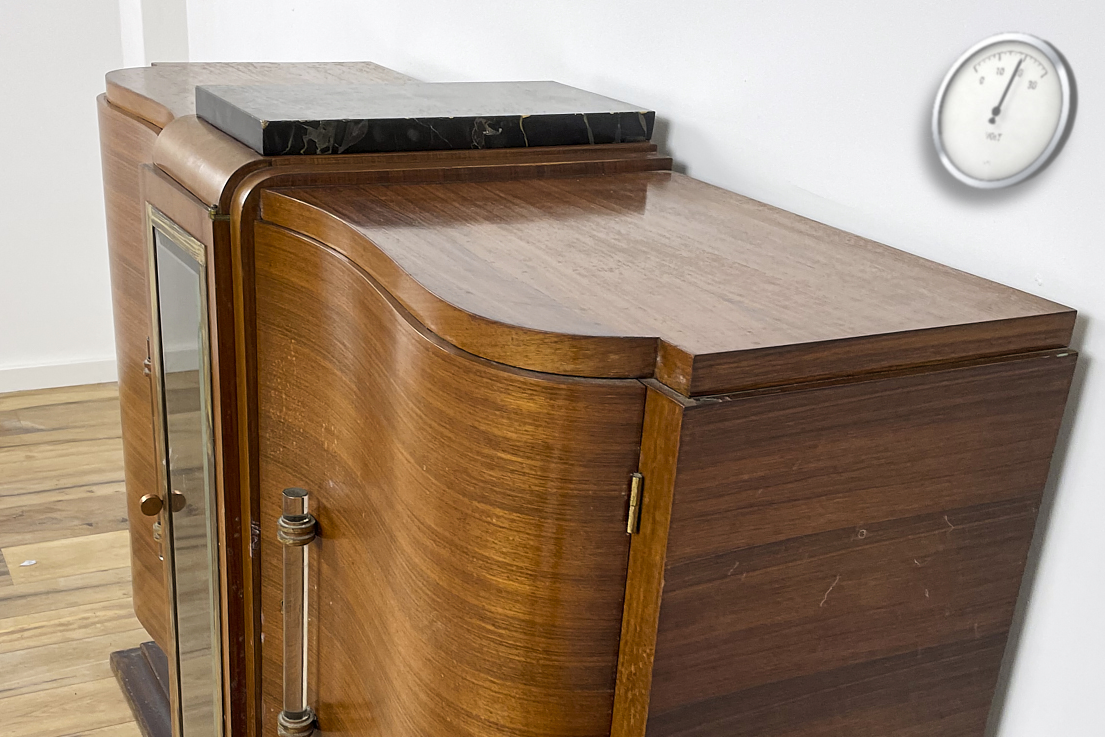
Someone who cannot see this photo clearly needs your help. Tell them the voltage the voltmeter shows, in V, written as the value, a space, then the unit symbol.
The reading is 20 V
